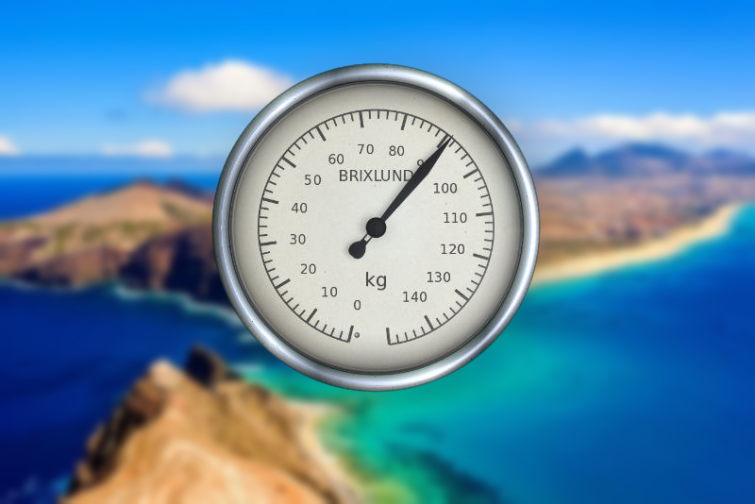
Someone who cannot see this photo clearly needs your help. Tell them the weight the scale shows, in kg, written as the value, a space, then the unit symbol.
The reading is 91 kg
